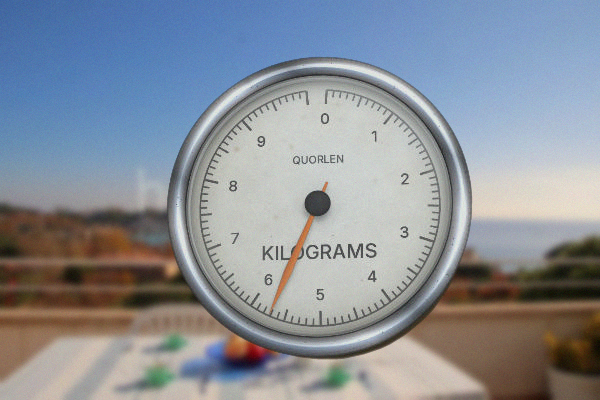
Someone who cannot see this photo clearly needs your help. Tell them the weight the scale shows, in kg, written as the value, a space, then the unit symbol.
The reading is 5.7 kg
